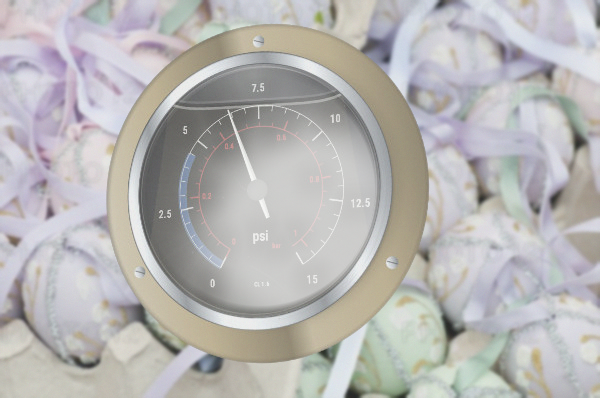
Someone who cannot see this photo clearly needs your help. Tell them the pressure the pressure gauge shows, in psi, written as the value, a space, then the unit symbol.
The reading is 6.5 psi
